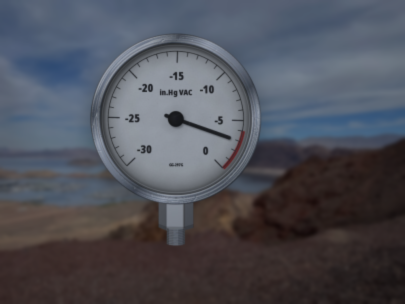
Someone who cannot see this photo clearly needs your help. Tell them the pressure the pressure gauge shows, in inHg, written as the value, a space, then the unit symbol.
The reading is -3 inHg
